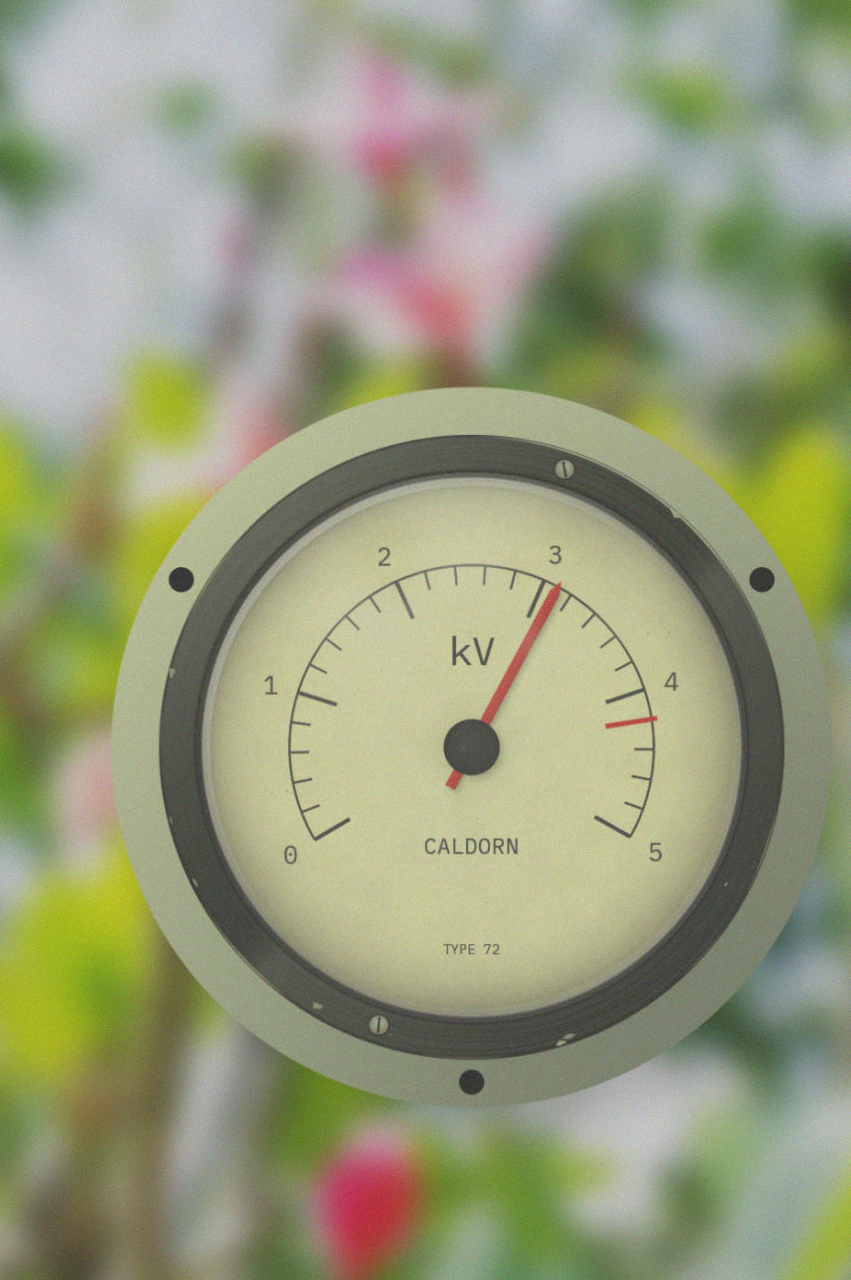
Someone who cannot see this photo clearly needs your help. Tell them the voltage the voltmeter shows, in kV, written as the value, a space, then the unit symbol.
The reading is 3.1 kV
